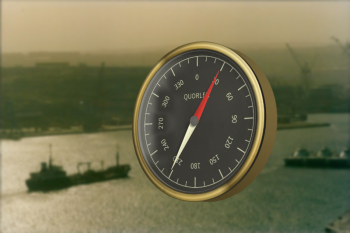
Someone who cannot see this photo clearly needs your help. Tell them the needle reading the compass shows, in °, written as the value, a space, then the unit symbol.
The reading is 30 °
